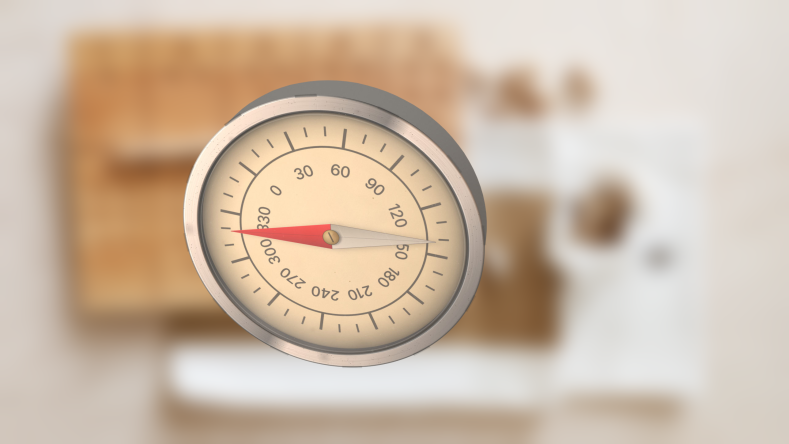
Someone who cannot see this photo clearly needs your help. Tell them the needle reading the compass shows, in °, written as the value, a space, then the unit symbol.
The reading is 320 °
